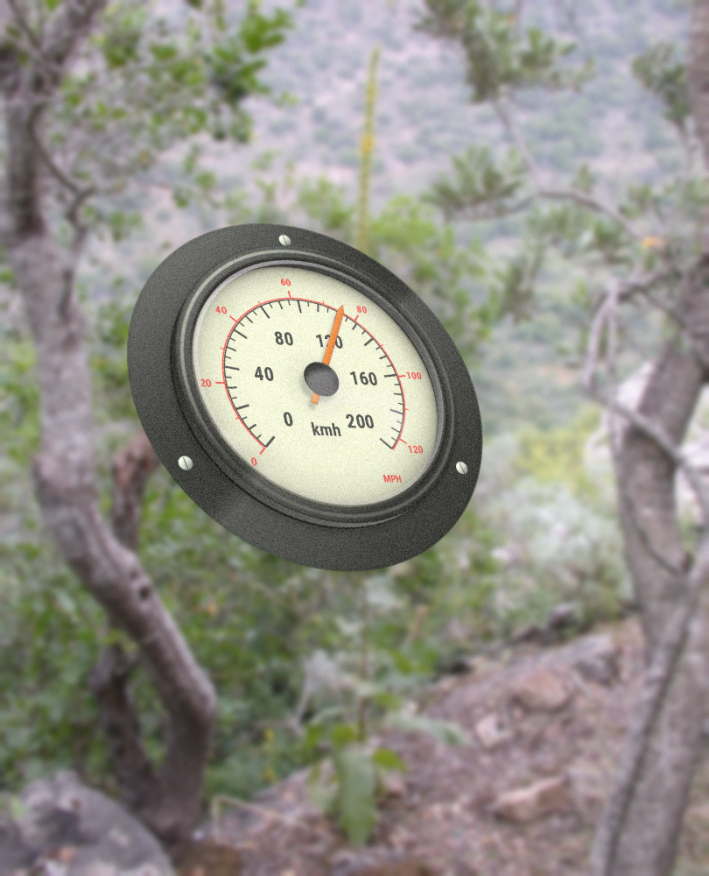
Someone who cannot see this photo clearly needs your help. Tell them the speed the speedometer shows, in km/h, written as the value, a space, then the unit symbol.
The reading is 120 km/h
